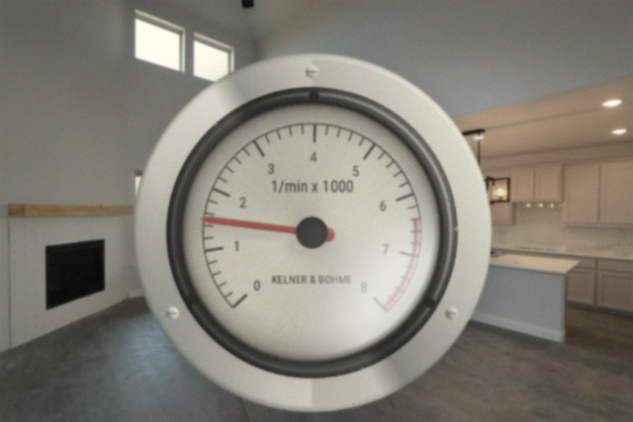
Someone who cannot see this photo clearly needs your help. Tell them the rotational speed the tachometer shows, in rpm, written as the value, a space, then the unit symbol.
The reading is 1500 rpm
